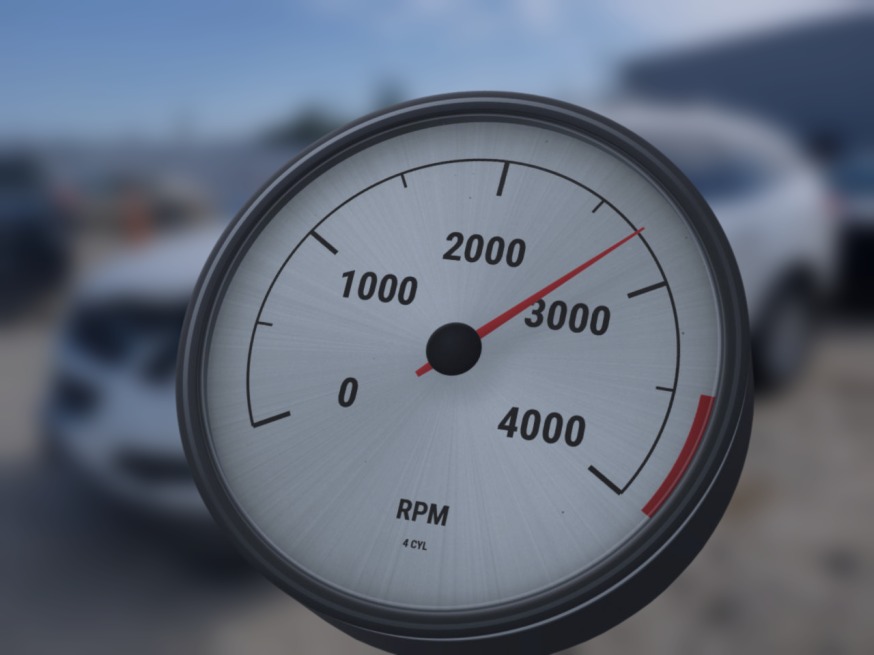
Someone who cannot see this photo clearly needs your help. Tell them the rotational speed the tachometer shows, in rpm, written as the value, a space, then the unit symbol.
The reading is 2750 rpm
